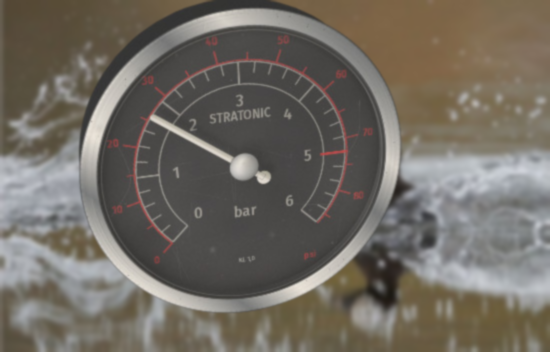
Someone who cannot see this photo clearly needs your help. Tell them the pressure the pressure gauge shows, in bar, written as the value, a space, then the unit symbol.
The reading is 1.8 bar
